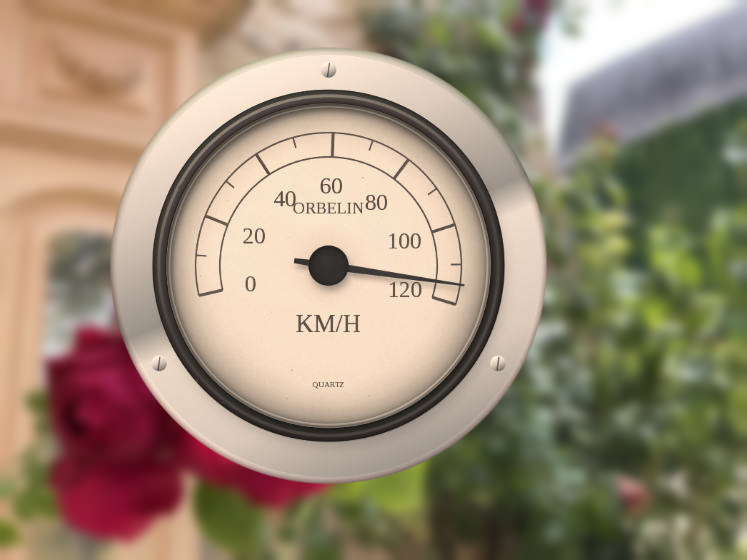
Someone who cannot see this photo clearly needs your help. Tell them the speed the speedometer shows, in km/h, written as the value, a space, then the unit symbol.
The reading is 115 km/h
